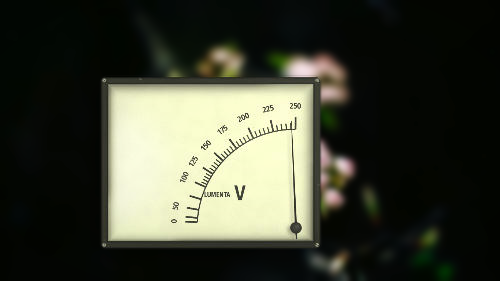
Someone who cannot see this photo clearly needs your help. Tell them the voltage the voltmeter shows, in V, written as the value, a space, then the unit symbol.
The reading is 245 V
